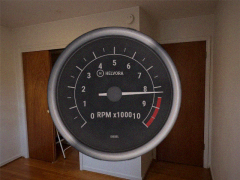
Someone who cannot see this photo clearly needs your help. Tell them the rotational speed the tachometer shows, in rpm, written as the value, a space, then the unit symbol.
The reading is 8250 rpm
